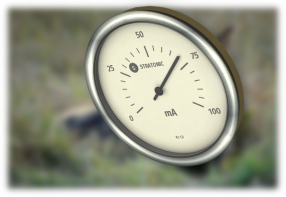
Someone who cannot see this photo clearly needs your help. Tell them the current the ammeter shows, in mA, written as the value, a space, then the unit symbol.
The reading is 70 mA
